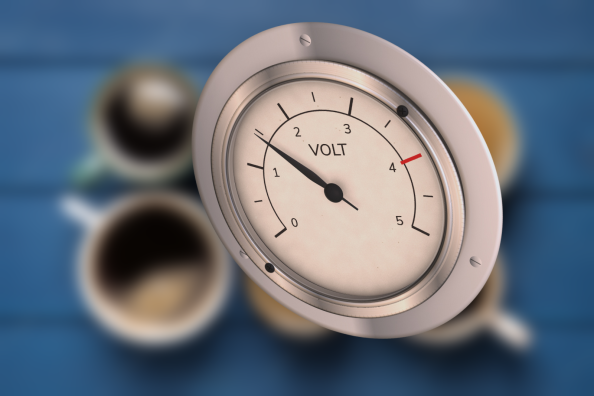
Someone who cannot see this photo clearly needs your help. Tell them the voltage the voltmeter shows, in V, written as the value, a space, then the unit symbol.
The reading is 1.5 V
